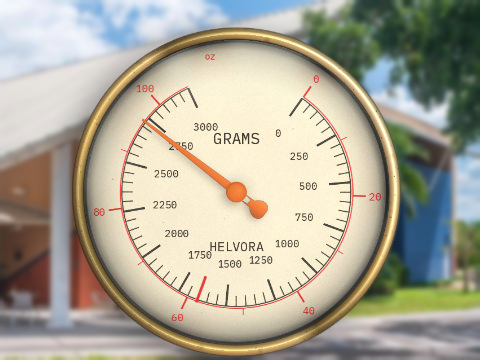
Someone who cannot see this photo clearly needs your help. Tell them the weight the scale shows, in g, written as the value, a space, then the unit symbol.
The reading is 2725 g
